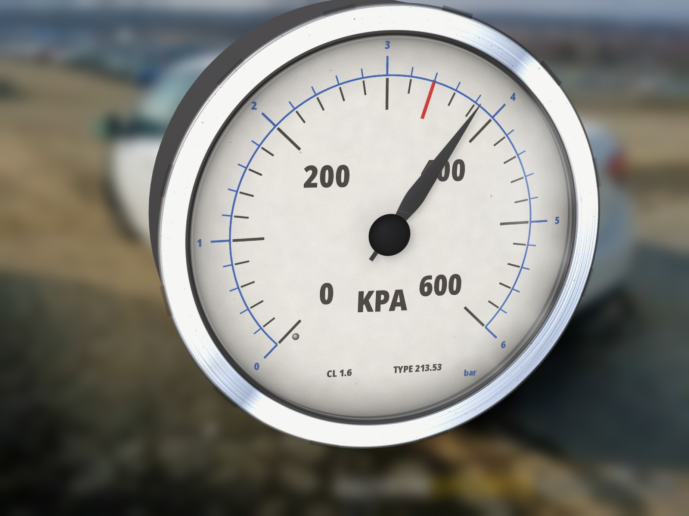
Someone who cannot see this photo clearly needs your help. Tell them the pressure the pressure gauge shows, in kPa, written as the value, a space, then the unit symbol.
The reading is 380 kPa
